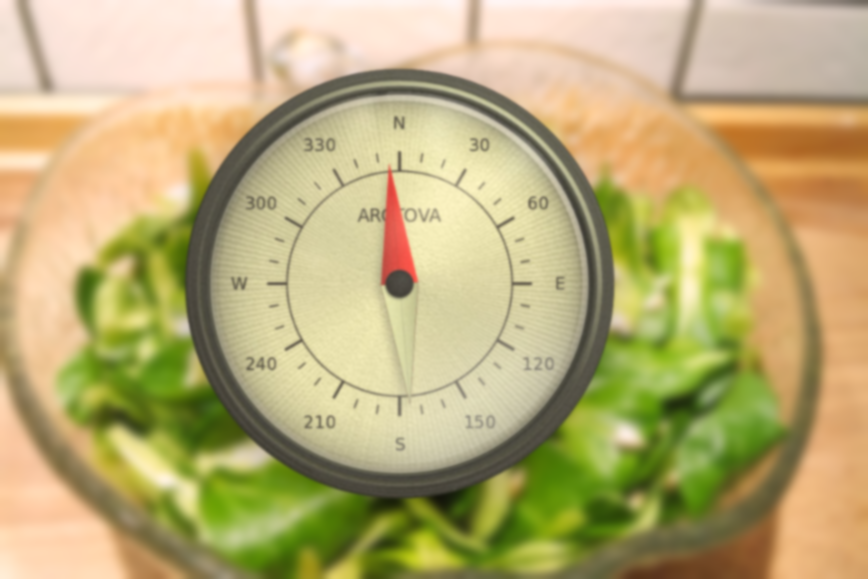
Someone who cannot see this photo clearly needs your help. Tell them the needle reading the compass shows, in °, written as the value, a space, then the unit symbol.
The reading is 355 °
